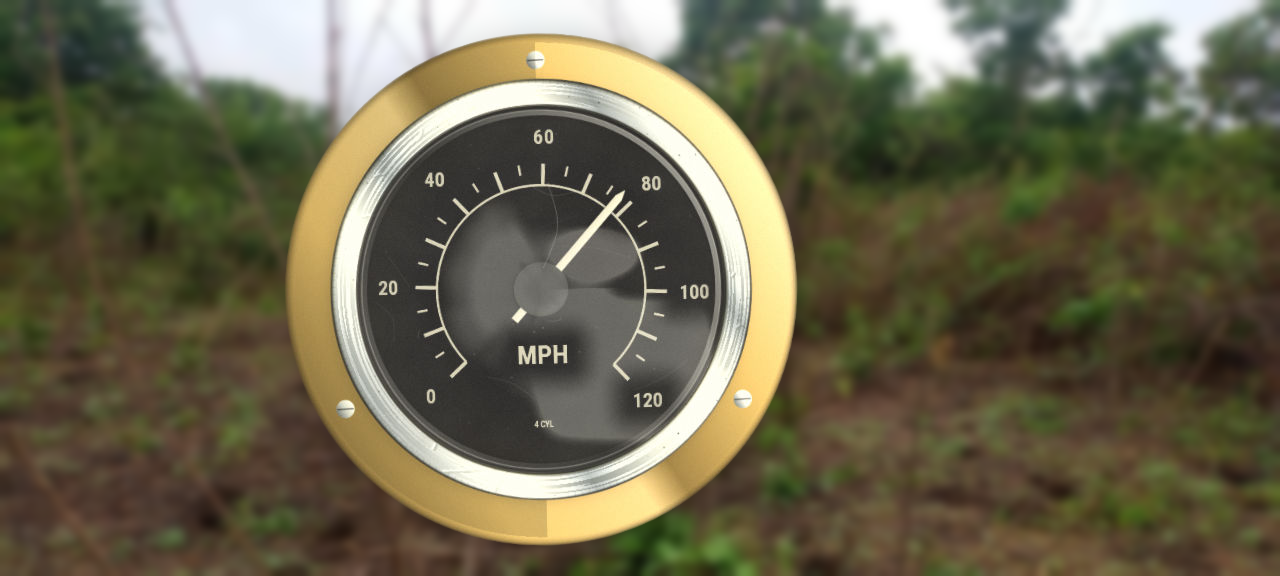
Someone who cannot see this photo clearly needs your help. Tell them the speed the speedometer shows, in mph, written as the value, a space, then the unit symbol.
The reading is 77.5 mph
